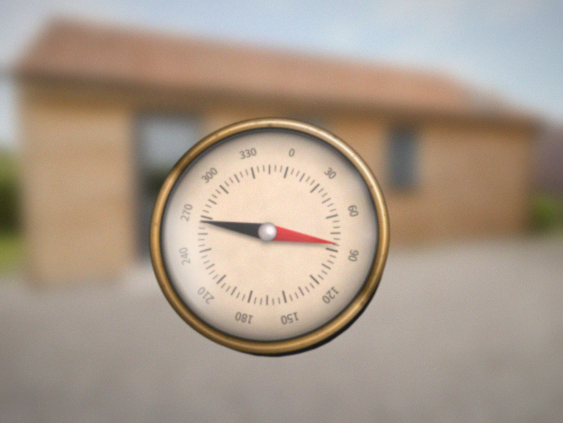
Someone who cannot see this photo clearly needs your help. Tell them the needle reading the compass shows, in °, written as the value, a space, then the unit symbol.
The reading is 85 °
